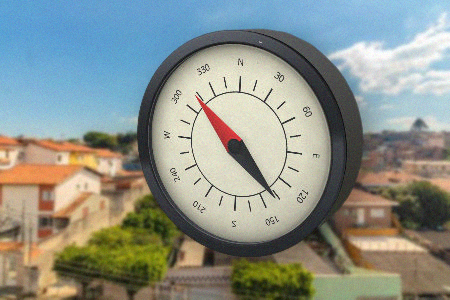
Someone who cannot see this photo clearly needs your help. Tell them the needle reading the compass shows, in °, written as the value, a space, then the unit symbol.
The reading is 315 °
